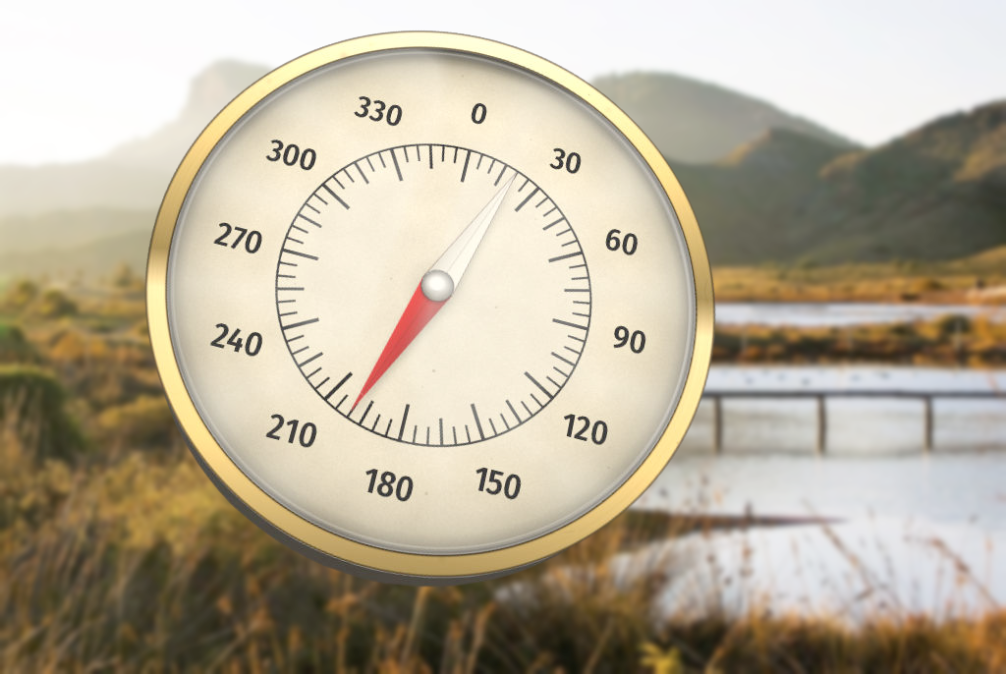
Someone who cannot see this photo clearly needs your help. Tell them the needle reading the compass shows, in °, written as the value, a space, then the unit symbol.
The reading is 200 °
